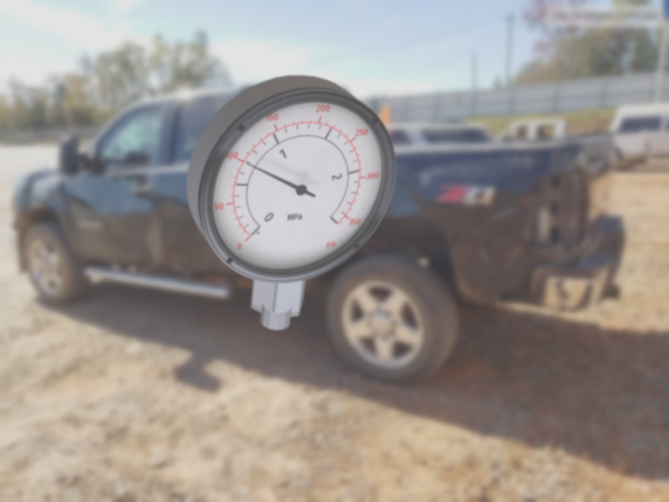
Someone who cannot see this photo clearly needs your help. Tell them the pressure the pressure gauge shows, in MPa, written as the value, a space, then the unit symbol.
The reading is 0.7 MPa
